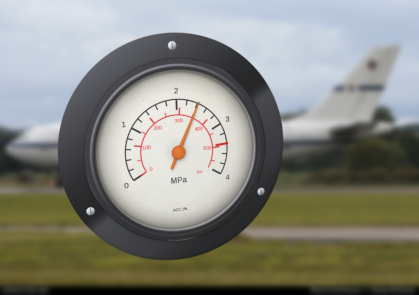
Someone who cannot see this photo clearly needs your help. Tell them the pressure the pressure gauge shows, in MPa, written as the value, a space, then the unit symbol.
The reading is 2.4 MPa
